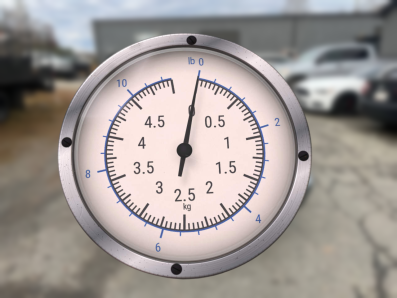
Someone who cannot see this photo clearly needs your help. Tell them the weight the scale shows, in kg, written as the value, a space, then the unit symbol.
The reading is 0 kg
